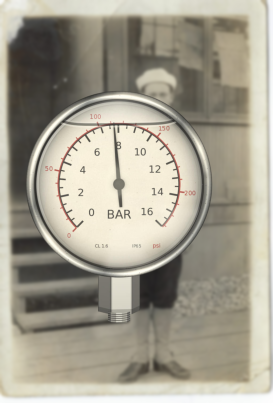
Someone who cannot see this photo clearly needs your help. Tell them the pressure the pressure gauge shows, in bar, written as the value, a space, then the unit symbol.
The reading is 7.75 bar
